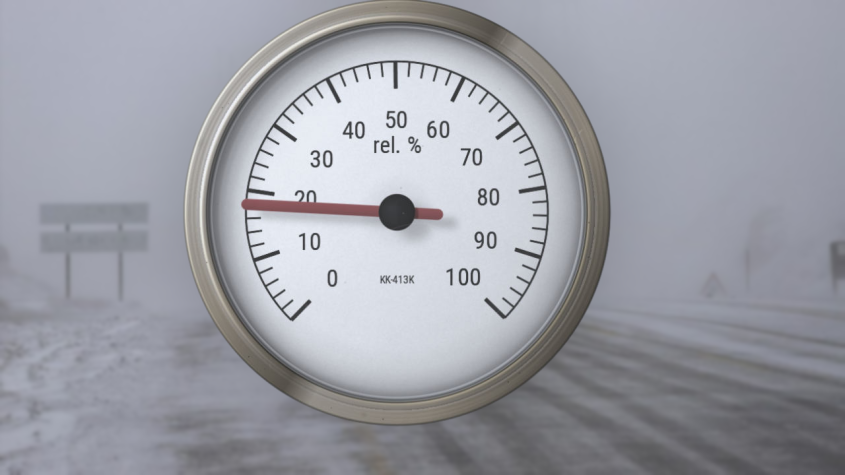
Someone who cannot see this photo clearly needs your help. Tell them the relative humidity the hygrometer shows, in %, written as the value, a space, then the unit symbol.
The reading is 18 %
